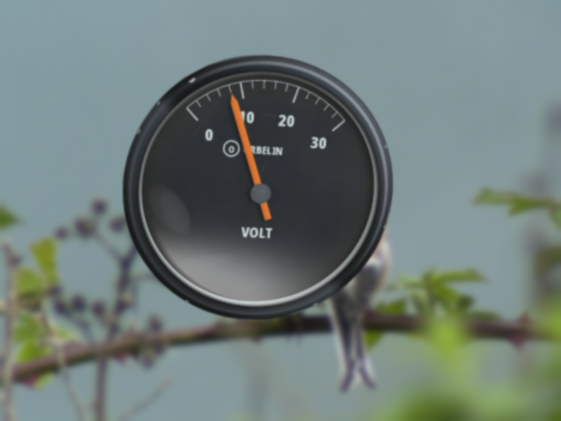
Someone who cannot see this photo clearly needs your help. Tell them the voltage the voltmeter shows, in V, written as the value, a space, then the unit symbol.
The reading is 8 V
